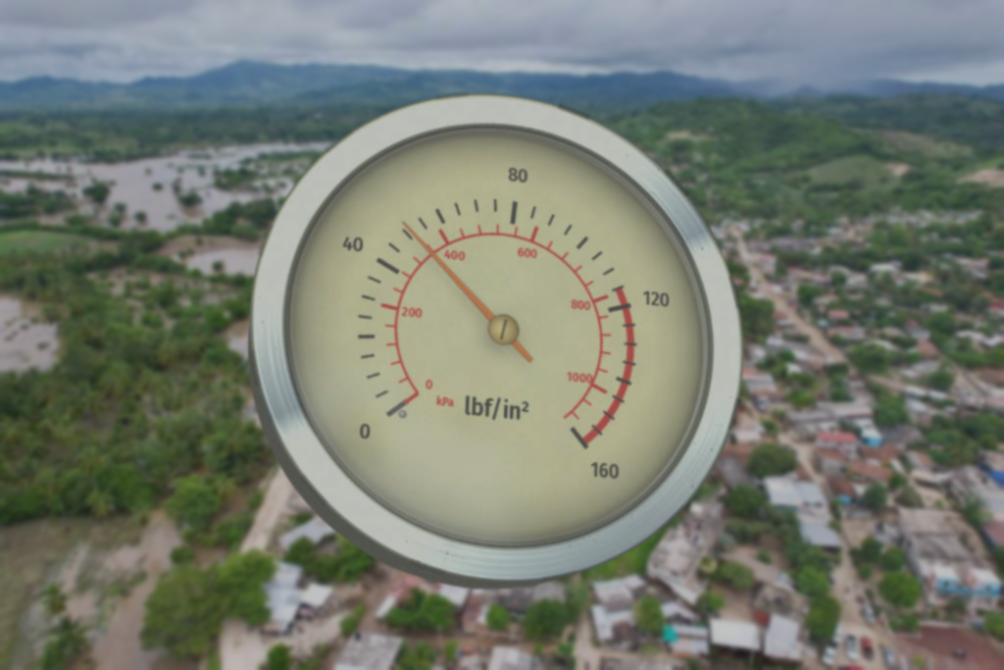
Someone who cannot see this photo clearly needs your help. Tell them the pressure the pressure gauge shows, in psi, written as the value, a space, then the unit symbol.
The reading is 50 psi
